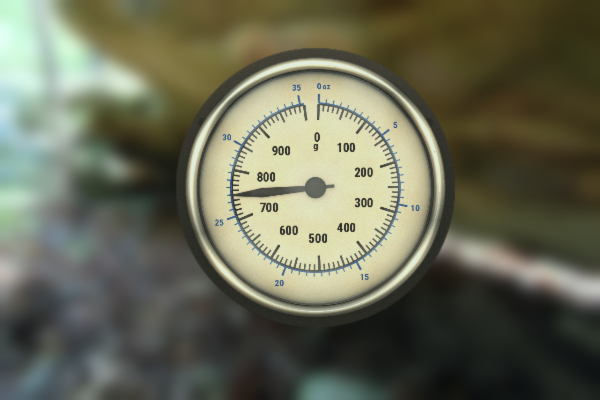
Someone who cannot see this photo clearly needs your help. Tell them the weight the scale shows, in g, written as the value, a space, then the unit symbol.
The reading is 750 g
